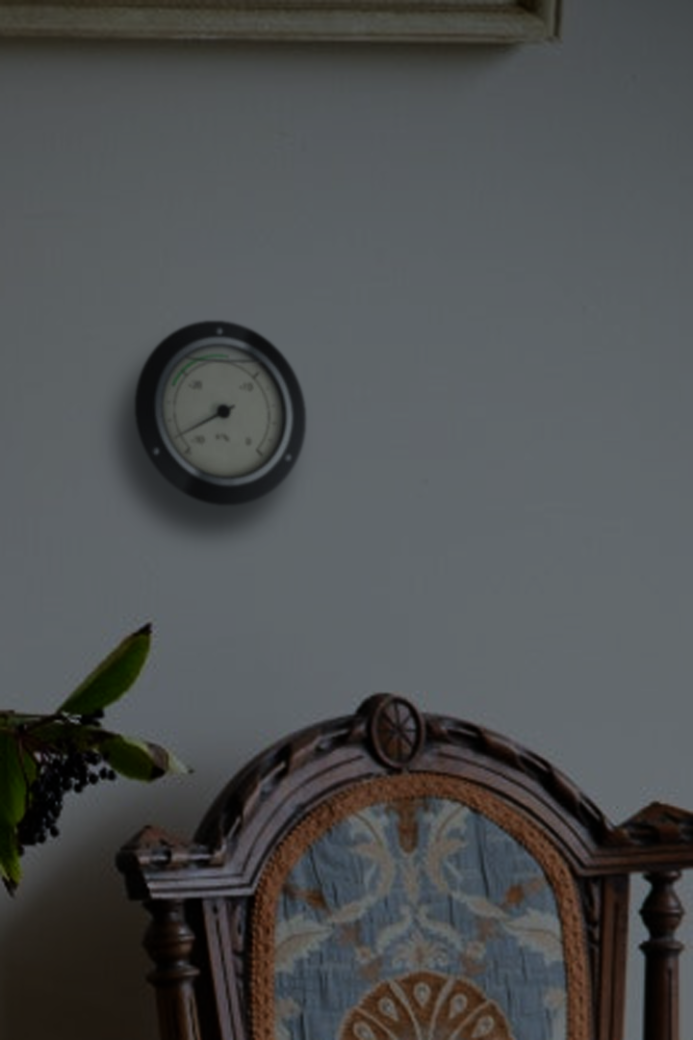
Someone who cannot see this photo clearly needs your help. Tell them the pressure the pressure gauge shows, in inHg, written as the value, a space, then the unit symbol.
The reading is -28 inHg
